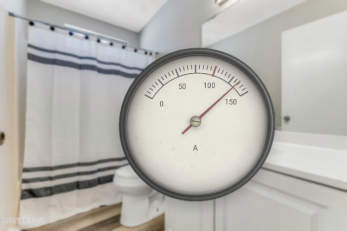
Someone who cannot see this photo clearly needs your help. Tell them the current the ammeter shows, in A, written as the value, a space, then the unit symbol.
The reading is 135 A
